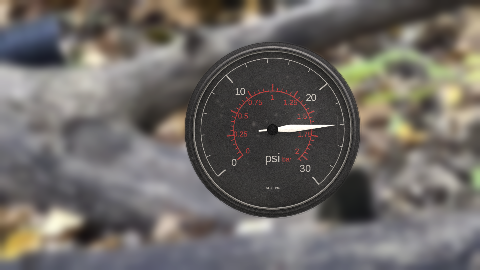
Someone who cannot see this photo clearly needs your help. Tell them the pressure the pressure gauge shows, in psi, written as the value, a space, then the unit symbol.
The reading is 24 psi
